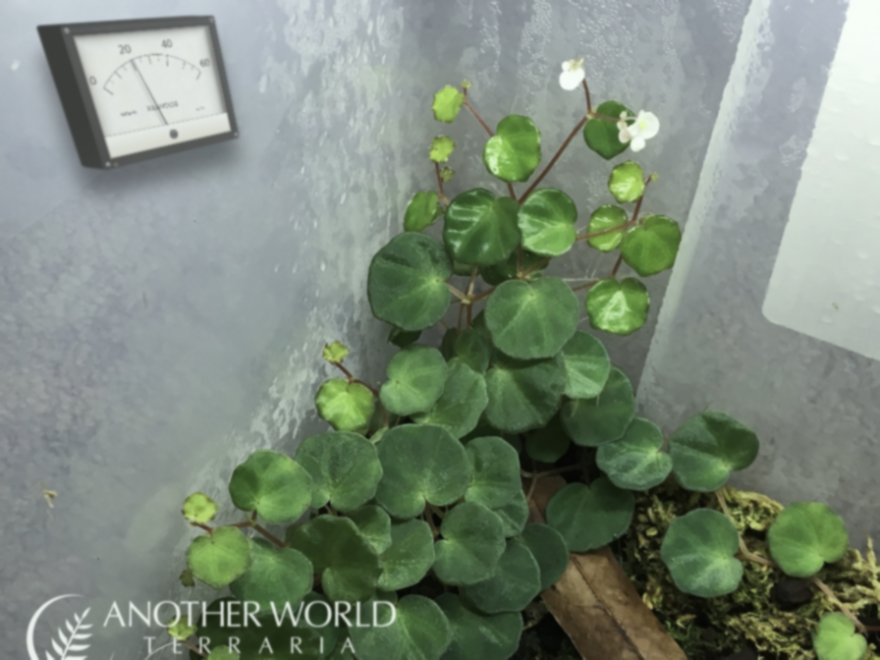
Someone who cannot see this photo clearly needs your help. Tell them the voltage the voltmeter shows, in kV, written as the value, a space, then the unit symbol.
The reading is 20 kV
